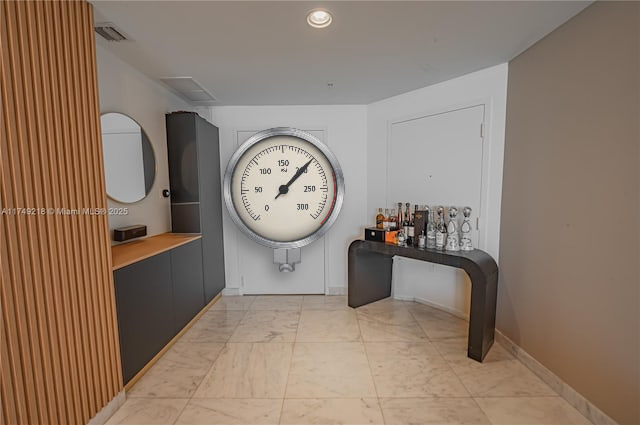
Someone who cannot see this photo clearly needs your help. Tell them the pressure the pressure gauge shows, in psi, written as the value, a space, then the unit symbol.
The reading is 200 psi
